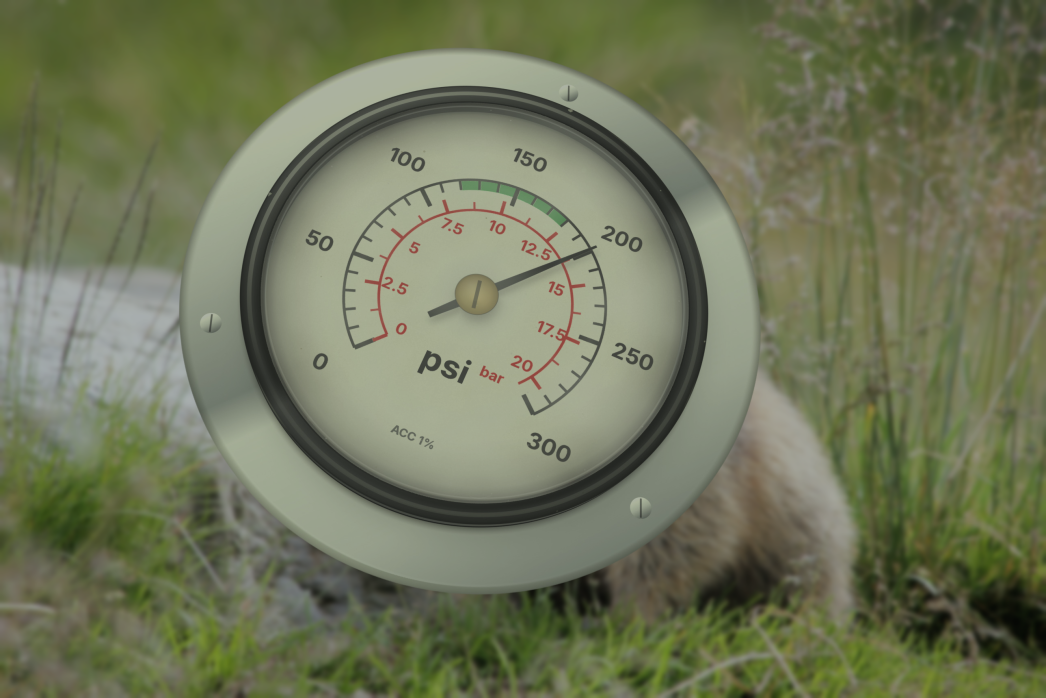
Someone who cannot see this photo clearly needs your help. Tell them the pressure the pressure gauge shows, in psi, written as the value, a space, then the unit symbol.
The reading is 200 psi
